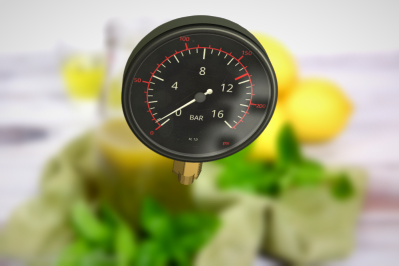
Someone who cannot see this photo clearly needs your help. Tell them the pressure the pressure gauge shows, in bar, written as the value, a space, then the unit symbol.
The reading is 0.5 bar
